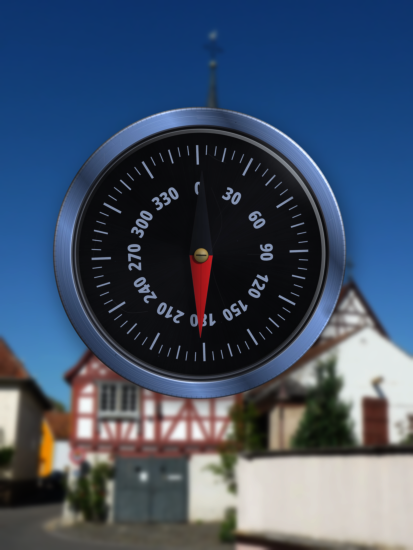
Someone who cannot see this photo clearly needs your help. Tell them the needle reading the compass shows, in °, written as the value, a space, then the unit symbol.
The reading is 182.5 °
